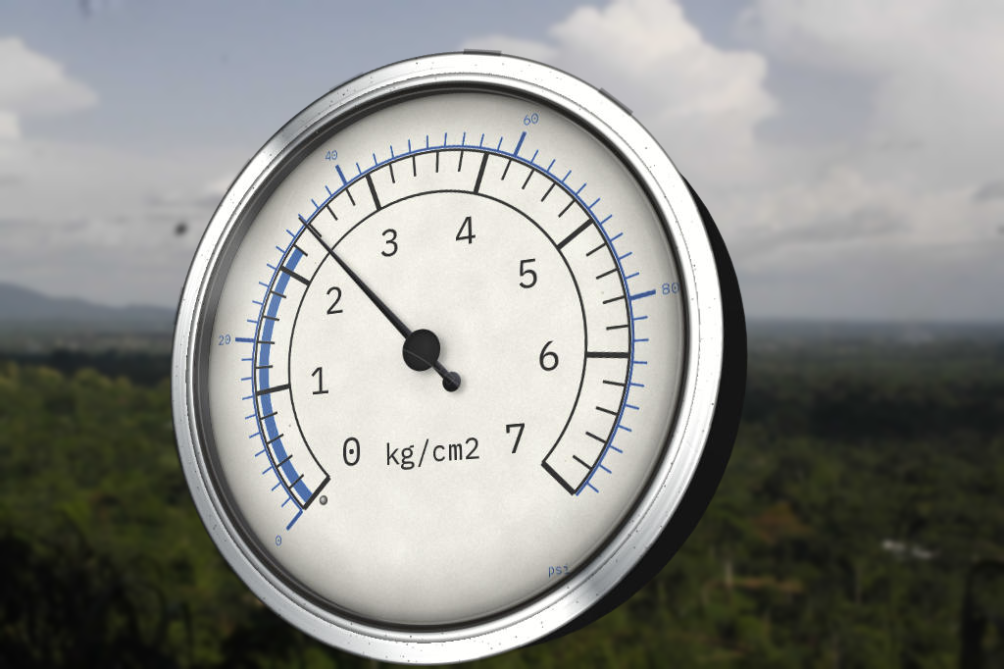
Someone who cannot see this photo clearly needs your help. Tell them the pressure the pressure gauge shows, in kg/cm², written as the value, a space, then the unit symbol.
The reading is 2.4 kg/cm²
